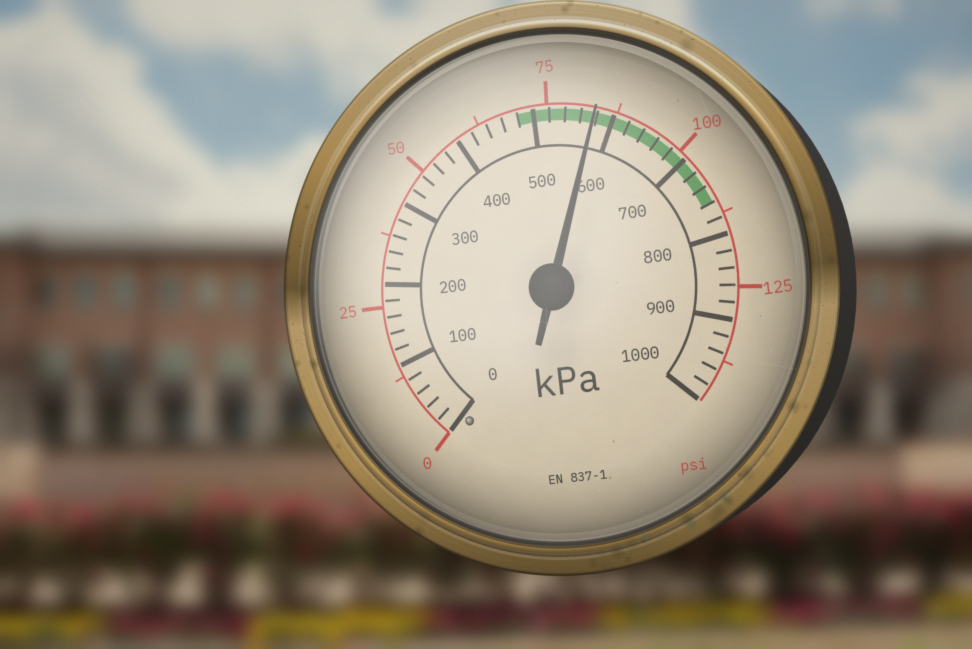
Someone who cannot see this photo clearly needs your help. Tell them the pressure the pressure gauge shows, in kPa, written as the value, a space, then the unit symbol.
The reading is 580 kPa
